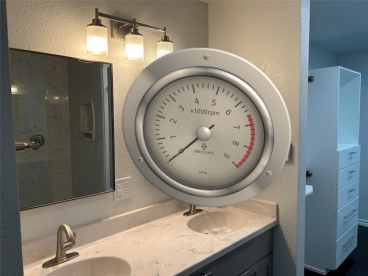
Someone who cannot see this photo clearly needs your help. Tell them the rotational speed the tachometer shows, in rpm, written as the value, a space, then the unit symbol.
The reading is 0 rpm
